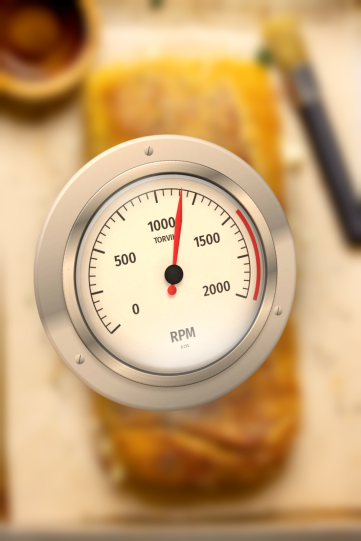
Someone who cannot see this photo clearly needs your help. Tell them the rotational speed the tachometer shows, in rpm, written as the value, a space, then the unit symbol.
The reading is 1150 rpm
